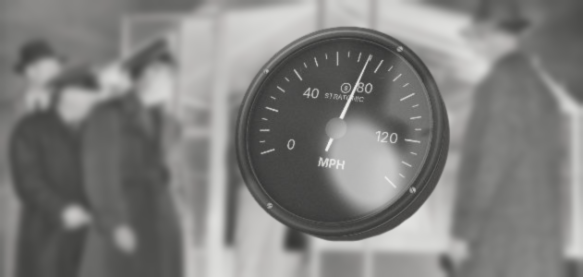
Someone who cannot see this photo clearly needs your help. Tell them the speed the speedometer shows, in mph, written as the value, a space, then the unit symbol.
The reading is 75 mph
